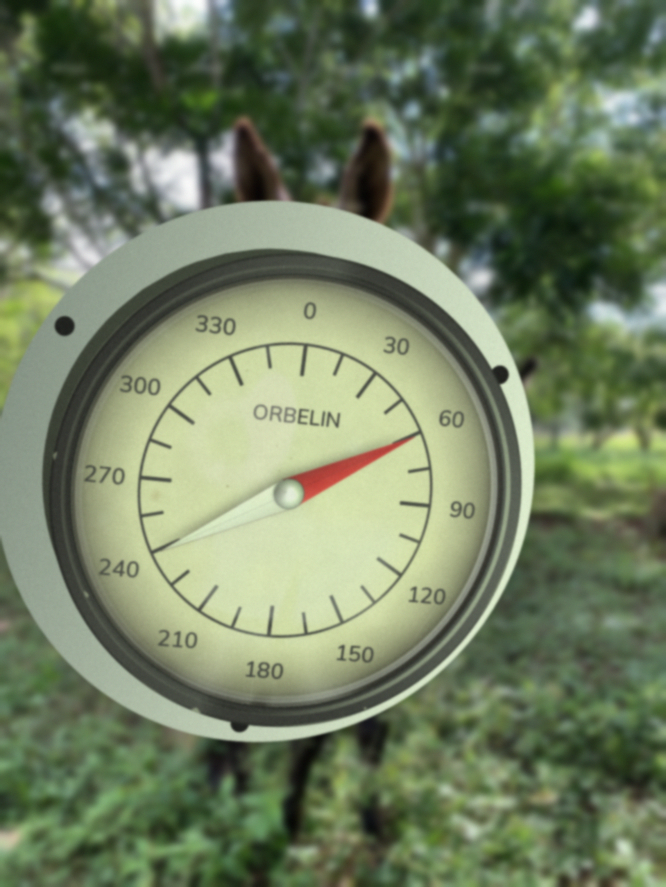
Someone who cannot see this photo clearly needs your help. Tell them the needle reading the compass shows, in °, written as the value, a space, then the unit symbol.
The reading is 60 °
